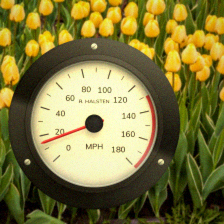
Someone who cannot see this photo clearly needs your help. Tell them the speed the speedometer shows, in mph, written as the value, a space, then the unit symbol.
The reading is 15 mph
